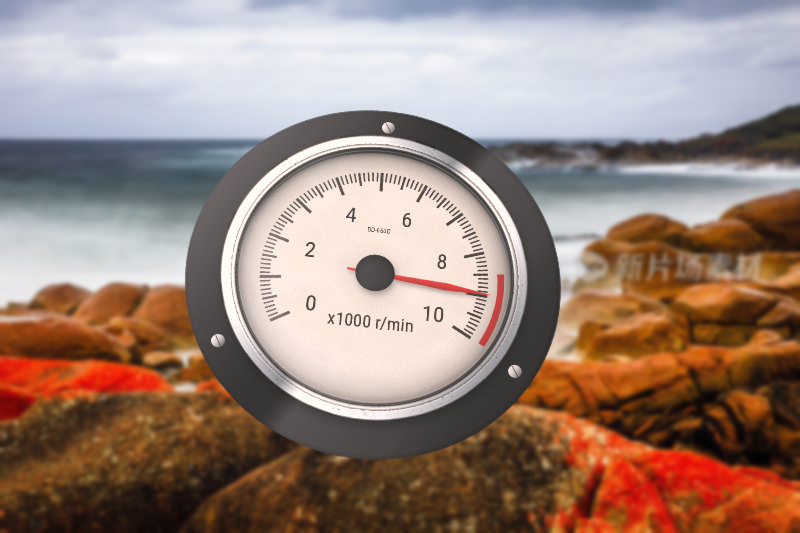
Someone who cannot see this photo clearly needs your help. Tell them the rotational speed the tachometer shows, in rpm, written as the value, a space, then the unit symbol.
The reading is 9000 rpm
